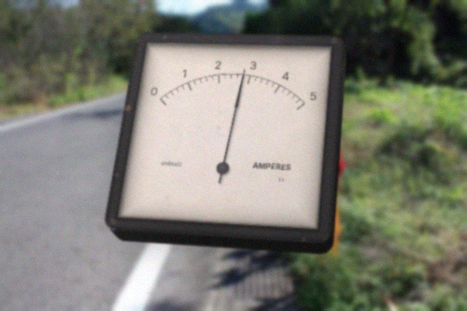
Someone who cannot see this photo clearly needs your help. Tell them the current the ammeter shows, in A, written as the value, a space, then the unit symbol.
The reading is 2.8 A
